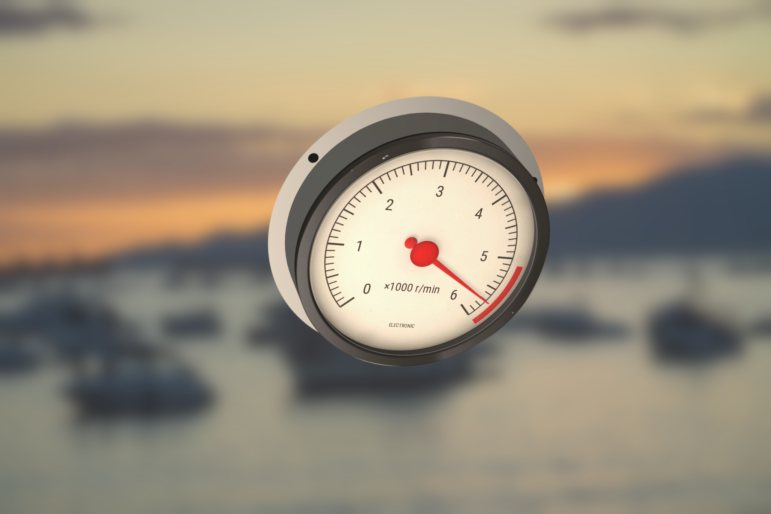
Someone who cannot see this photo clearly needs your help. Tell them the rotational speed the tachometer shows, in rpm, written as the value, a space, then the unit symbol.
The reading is 5700 rpm
